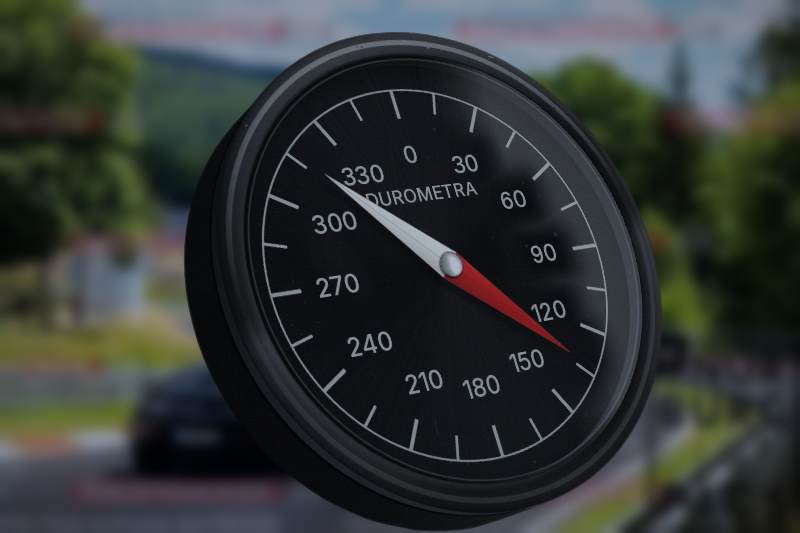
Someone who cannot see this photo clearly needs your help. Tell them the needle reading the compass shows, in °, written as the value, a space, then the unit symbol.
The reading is 135 °
